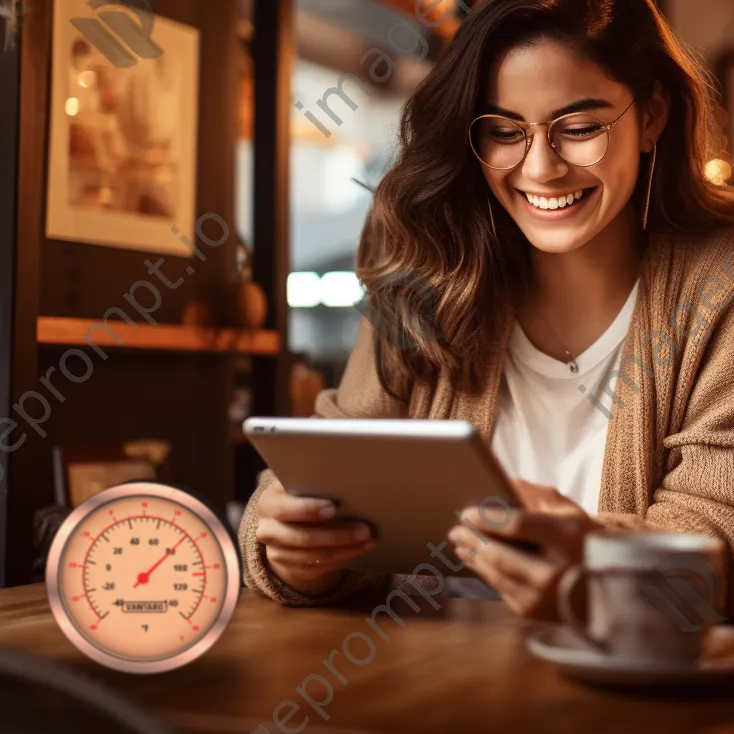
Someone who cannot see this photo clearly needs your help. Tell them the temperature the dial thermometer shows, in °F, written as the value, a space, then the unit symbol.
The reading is 80 °F
